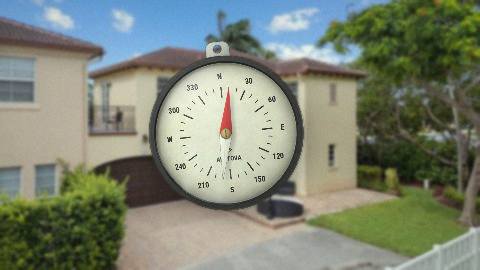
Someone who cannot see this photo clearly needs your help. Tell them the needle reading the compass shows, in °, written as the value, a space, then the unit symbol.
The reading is 10 °
